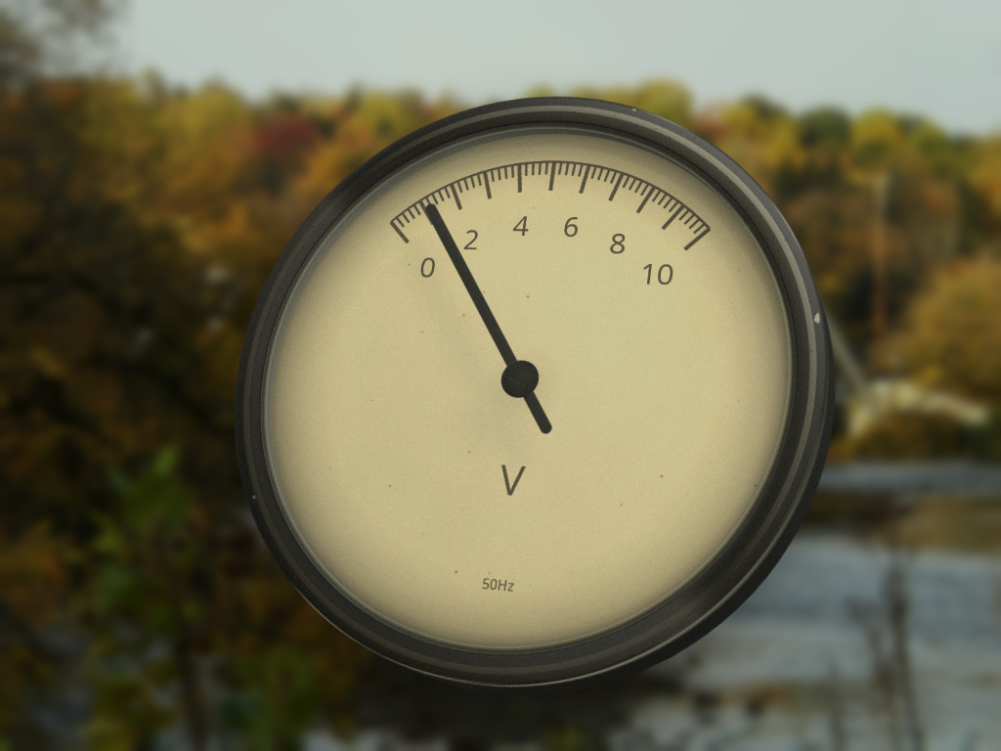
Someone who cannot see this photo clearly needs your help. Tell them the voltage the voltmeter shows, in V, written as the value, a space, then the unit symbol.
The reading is 1.2 V
